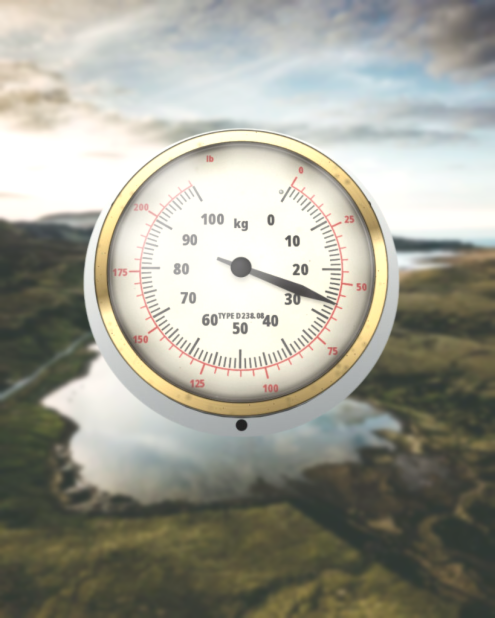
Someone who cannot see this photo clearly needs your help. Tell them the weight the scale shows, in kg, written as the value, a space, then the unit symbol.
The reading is 27 kg
